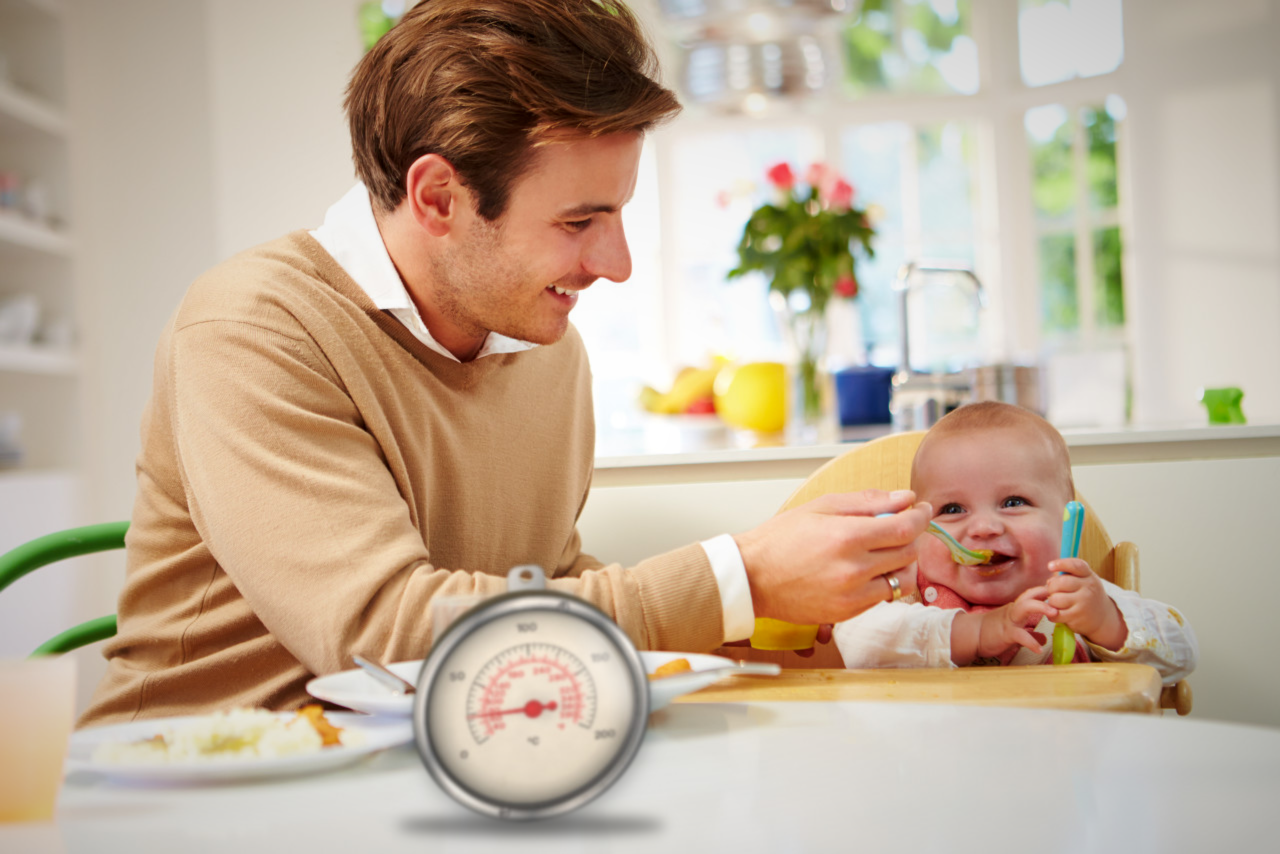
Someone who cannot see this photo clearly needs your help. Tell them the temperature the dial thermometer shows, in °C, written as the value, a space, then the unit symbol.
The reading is 25 °C
